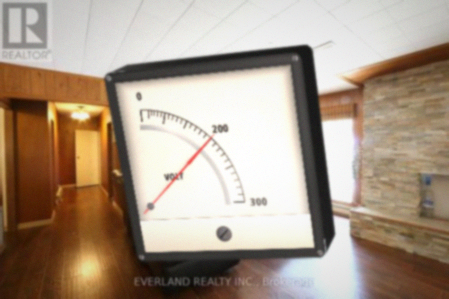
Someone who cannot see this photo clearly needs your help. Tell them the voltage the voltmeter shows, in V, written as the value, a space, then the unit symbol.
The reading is 200 V
